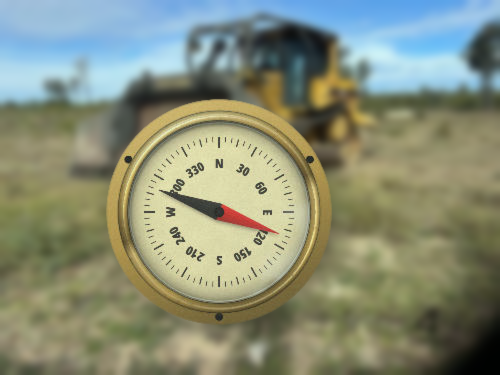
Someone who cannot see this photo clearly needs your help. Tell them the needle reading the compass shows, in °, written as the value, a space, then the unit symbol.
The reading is 110 °
